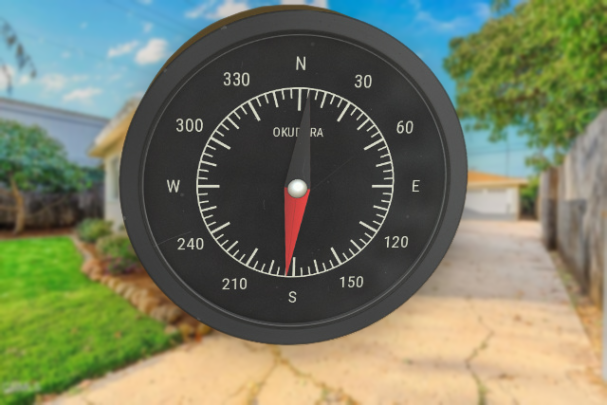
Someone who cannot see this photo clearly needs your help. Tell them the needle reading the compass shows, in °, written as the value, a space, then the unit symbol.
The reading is 185 °
